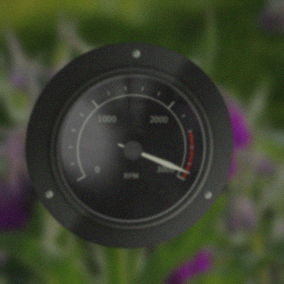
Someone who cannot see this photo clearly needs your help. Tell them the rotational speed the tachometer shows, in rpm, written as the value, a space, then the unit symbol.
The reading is 2900 rpm
